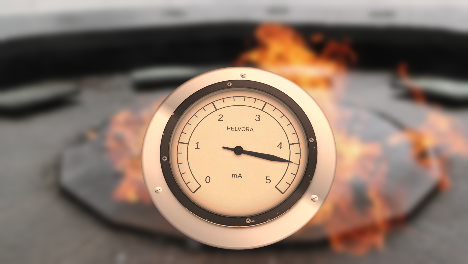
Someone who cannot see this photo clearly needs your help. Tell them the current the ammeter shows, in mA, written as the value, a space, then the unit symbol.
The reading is 4.4 mA
